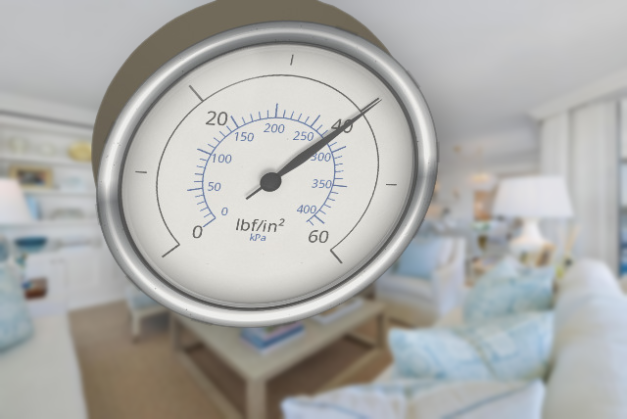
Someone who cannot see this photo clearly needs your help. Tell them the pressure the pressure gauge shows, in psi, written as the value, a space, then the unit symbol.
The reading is 40 psi
